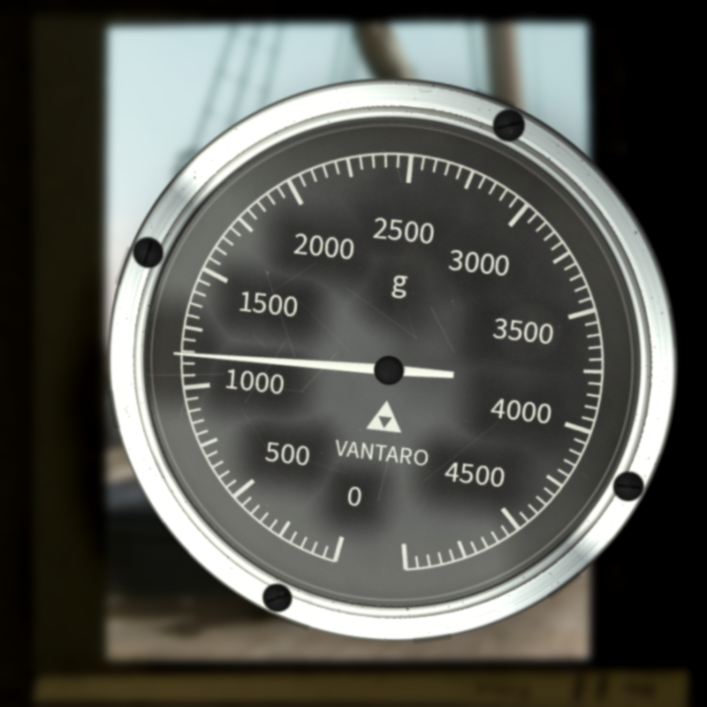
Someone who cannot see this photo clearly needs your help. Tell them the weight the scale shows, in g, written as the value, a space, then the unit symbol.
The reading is 1150 g
